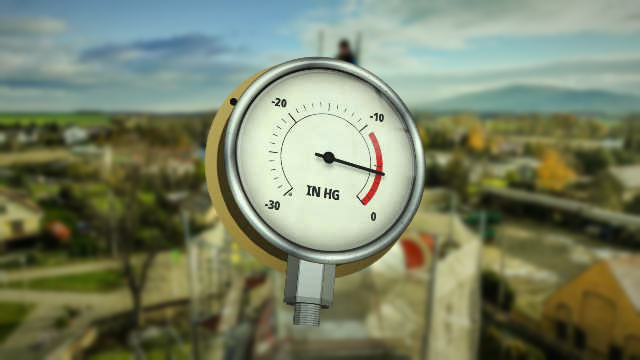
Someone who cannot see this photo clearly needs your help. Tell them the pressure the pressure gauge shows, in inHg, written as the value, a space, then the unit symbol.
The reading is -4 inHg
